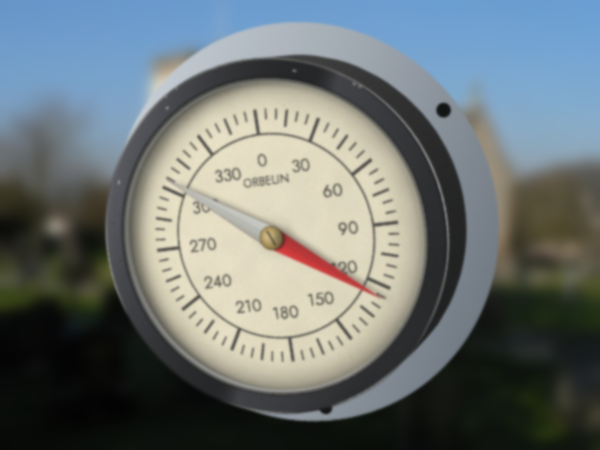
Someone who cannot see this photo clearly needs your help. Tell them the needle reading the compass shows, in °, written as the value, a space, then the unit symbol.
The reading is 125 °
